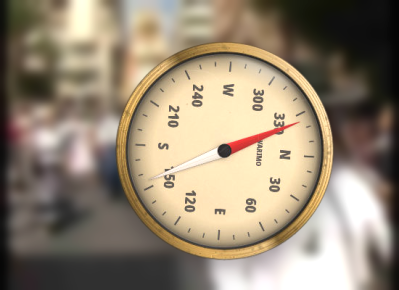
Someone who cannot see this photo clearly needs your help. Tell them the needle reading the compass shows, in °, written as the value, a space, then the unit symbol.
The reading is 335 °
